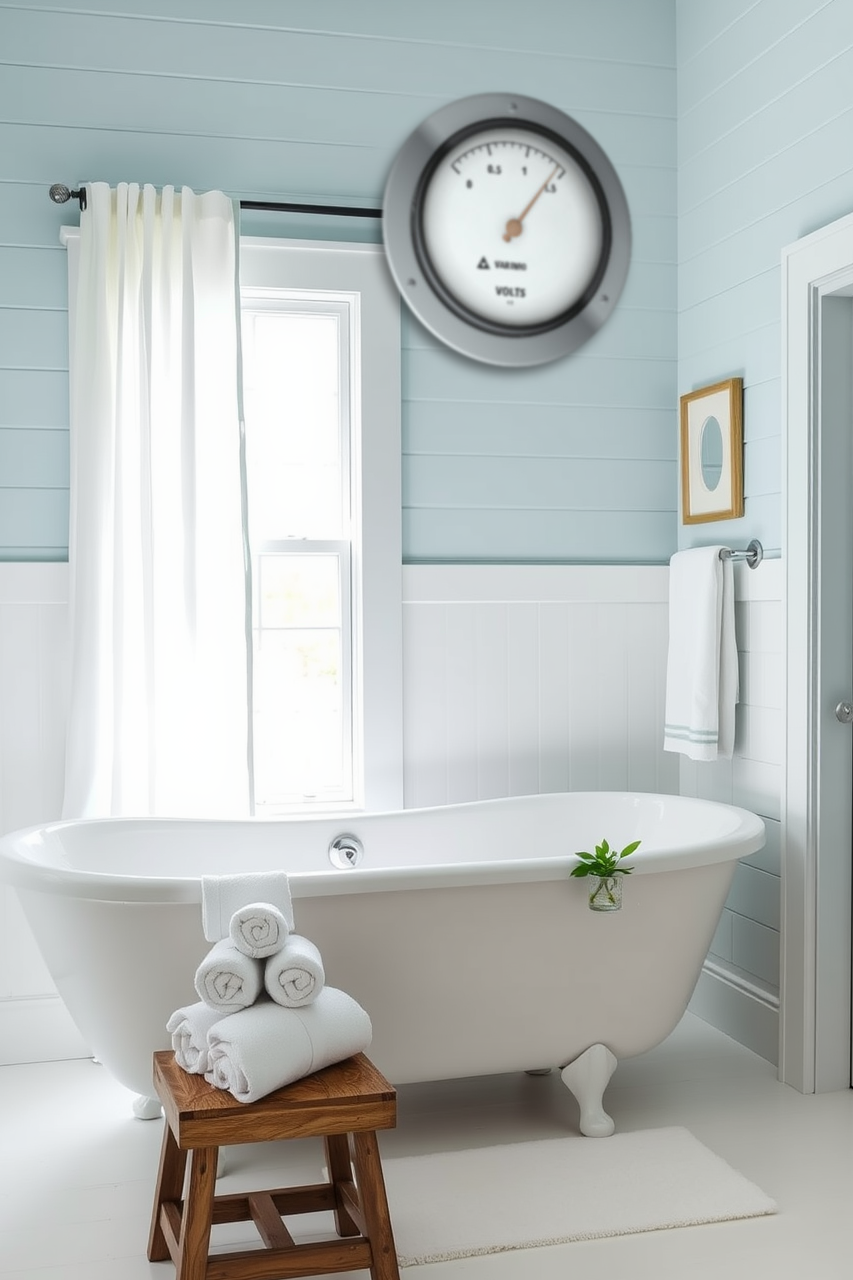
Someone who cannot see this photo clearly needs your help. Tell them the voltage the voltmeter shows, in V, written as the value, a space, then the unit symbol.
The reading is 1.4 V
